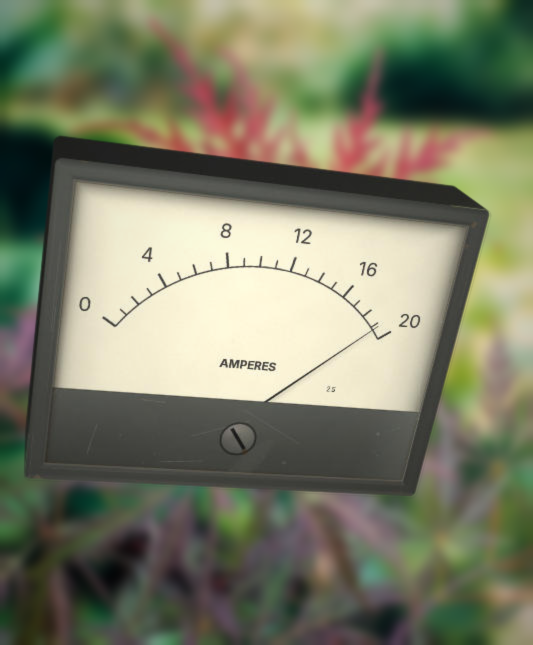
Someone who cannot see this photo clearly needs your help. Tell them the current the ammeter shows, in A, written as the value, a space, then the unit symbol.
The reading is 19 A
